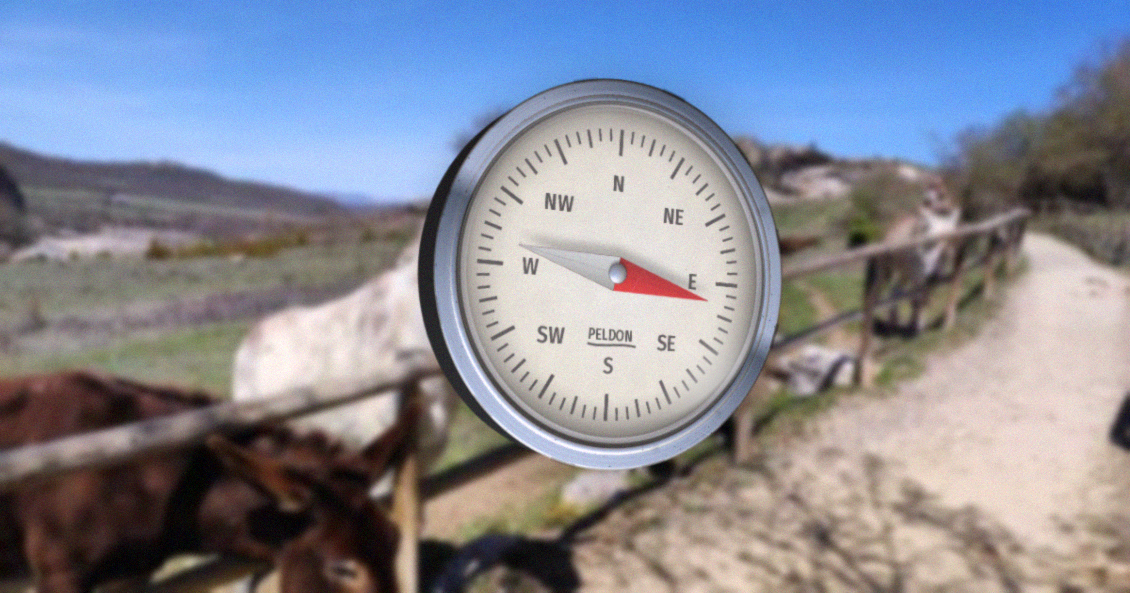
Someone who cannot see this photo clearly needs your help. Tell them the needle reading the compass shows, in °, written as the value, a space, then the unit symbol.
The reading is 100 °
